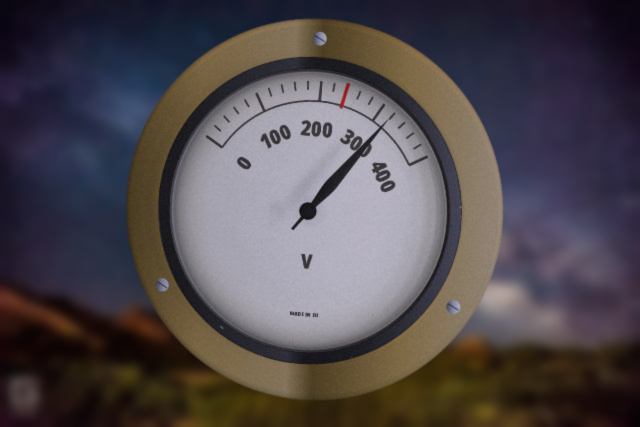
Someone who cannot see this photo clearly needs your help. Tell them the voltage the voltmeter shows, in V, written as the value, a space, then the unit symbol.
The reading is 320 V
